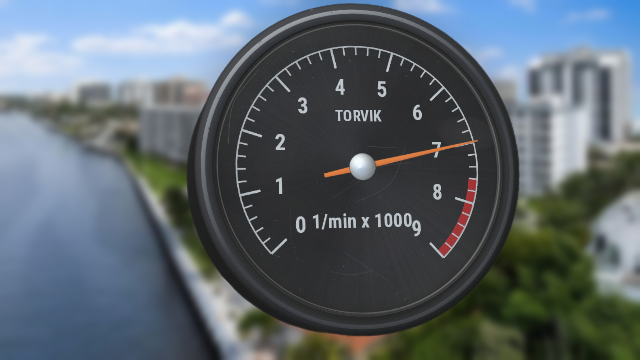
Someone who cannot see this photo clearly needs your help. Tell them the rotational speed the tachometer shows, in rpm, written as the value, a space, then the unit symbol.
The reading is 7000 rpm
